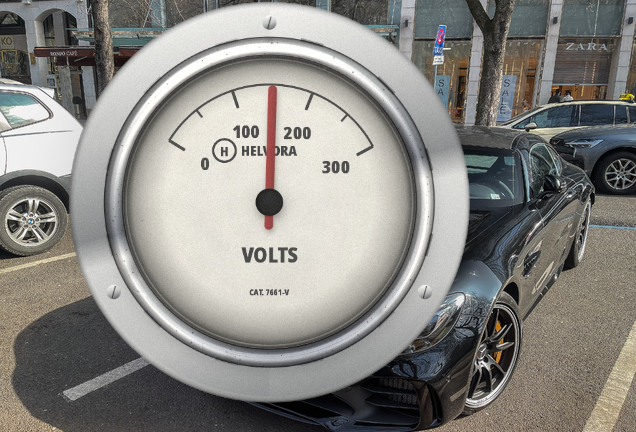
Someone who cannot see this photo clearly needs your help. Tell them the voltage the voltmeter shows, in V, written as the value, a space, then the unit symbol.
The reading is 150 V
